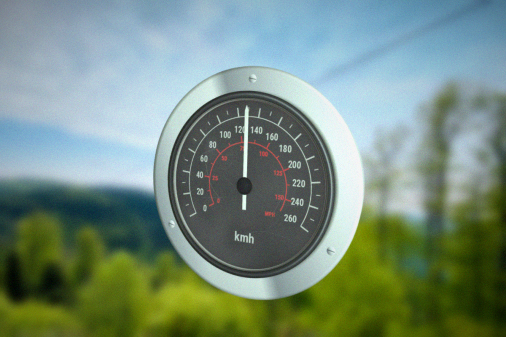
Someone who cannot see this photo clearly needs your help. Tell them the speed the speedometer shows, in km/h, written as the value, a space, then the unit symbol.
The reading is 130 km/h
